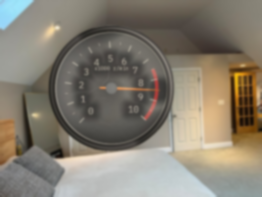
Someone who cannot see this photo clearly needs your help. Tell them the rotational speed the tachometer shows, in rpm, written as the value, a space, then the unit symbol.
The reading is 8500 rpm
